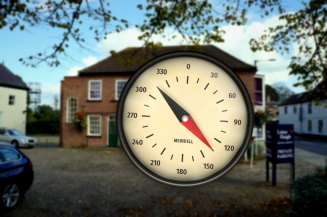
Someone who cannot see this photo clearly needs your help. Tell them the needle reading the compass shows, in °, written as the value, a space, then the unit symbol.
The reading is 135 °
